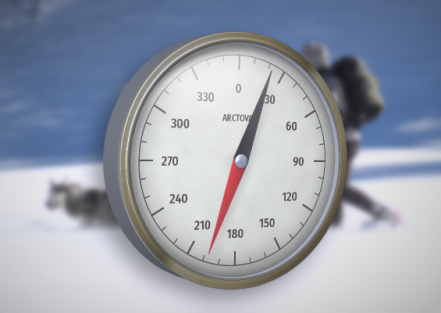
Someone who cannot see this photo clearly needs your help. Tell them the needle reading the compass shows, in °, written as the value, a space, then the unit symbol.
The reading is 200 °
